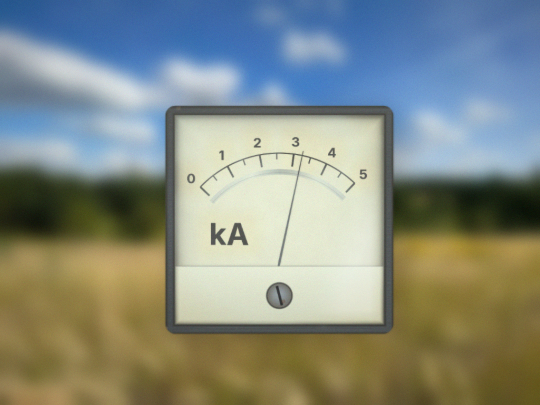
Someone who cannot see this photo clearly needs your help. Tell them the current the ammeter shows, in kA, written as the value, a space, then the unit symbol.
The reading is 3.25 kA
